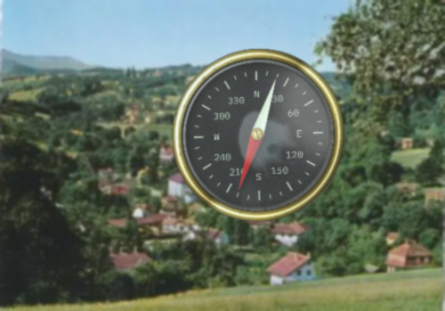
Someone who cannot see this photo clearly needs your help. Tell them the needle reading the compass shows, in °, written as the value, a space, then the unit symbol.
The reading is 200 °
